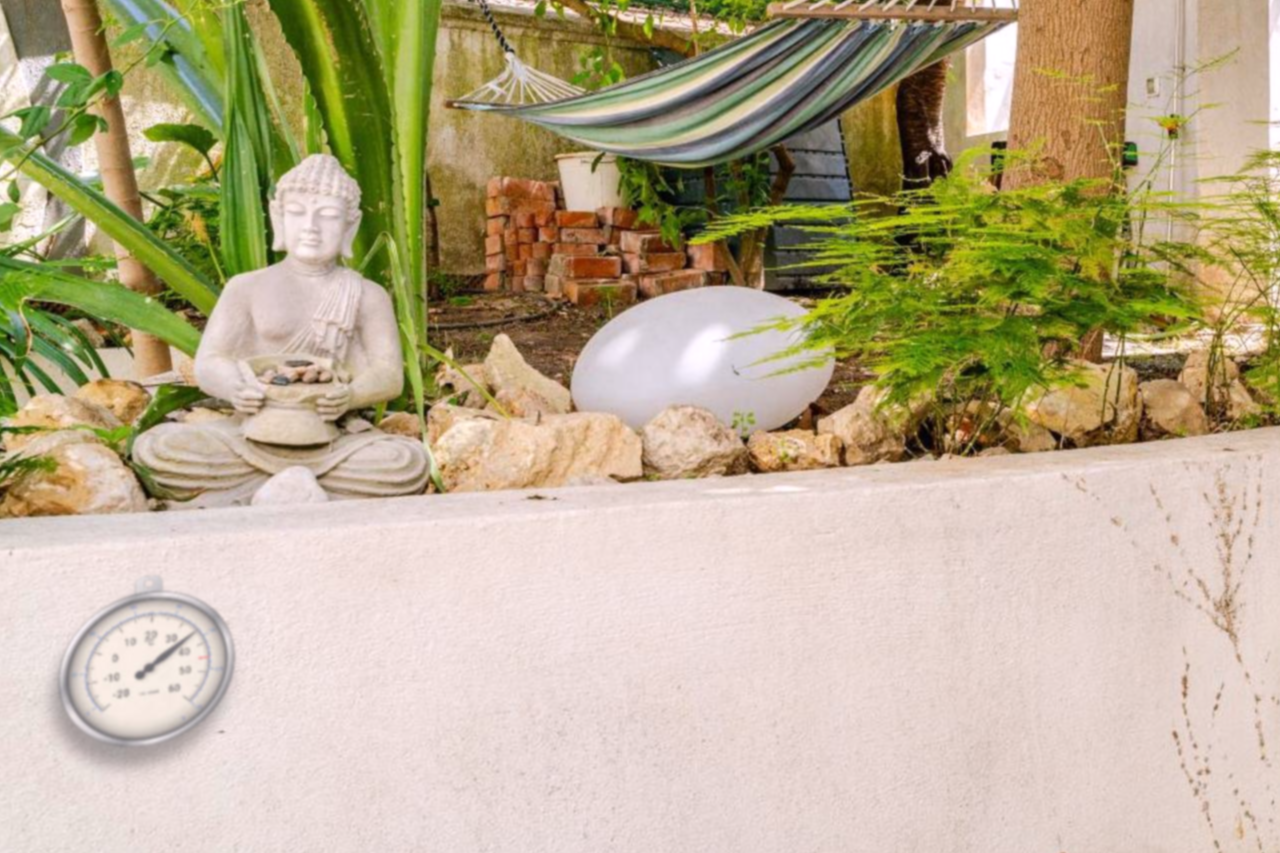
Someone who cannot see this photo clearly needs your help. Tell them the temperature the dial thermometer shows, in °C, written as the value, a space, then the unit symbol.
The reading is 35 °C
